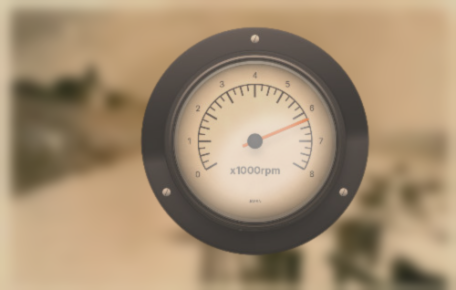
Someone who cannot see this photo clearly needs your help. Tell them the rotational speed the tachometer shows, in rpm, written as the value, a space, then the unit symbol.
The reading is 6250 rpm
